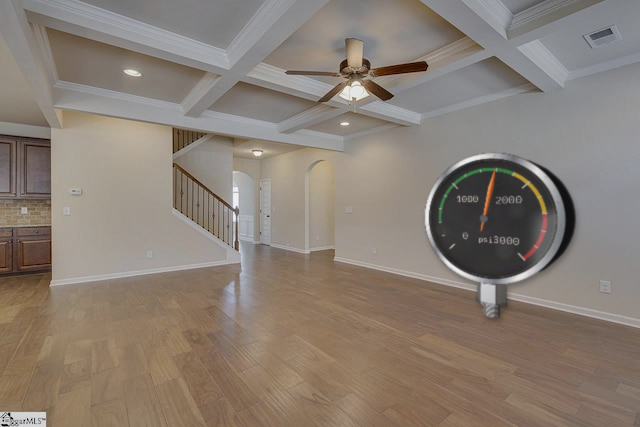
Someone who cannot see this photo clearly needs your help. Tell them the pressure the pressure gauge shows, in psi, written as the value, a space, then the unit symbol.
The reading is 1600 psi
